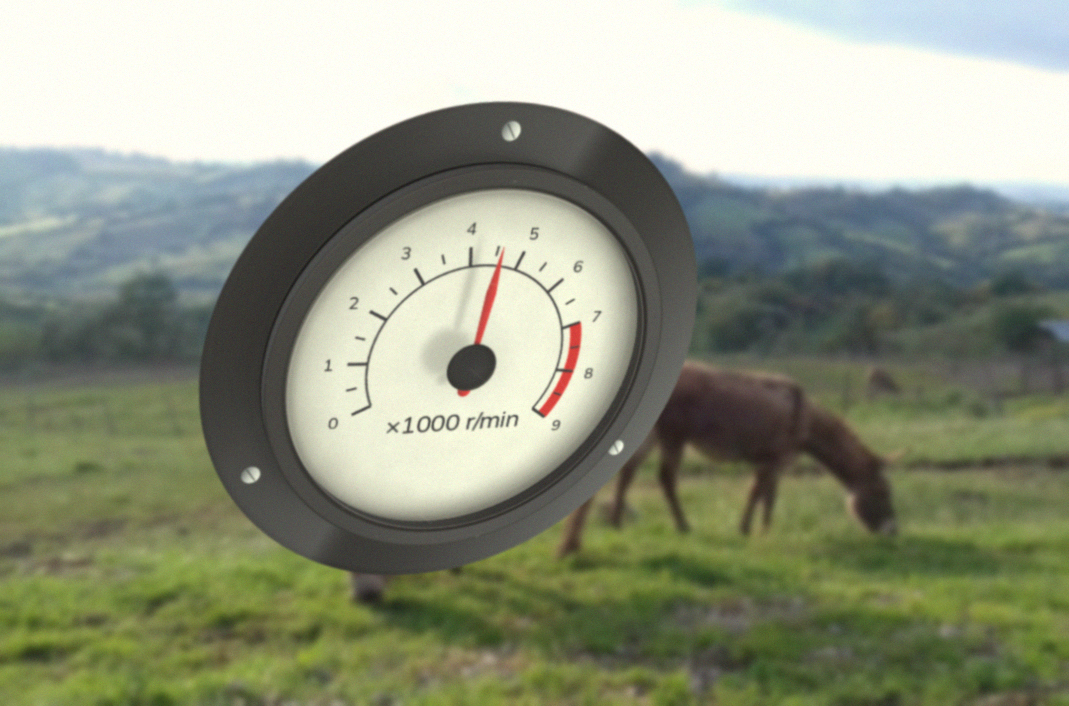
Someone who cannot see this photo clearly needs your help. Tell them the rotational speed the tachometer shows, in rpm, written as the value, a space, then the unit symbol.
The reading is 4500 rpm
